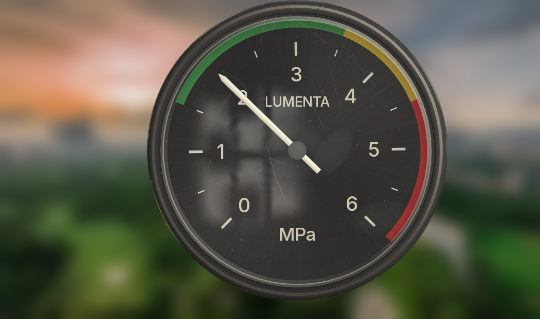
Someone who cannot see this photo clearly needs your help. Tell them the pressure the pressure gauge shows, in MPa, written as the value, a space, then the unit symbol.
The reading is 2 MPa
